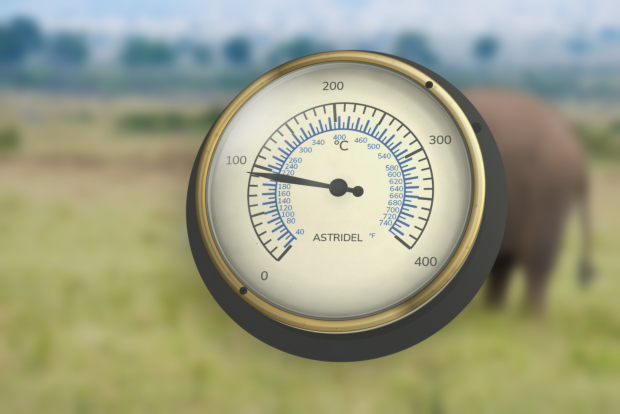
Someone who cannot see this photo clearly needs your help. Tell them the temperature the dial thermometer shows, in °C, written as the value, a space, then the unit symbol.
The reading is 90 °C
